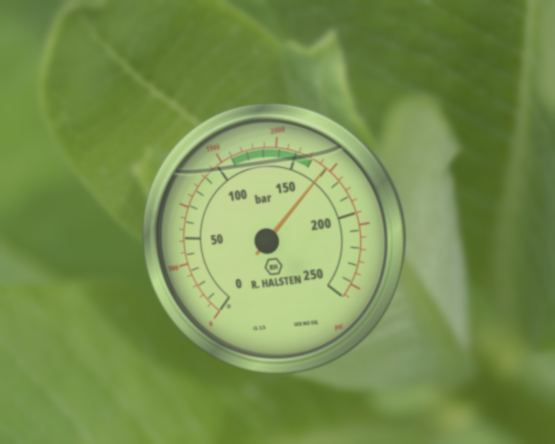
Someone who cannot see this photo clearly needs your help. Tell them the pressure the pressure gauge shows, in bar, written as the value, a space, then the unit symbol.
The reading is 170 bar
